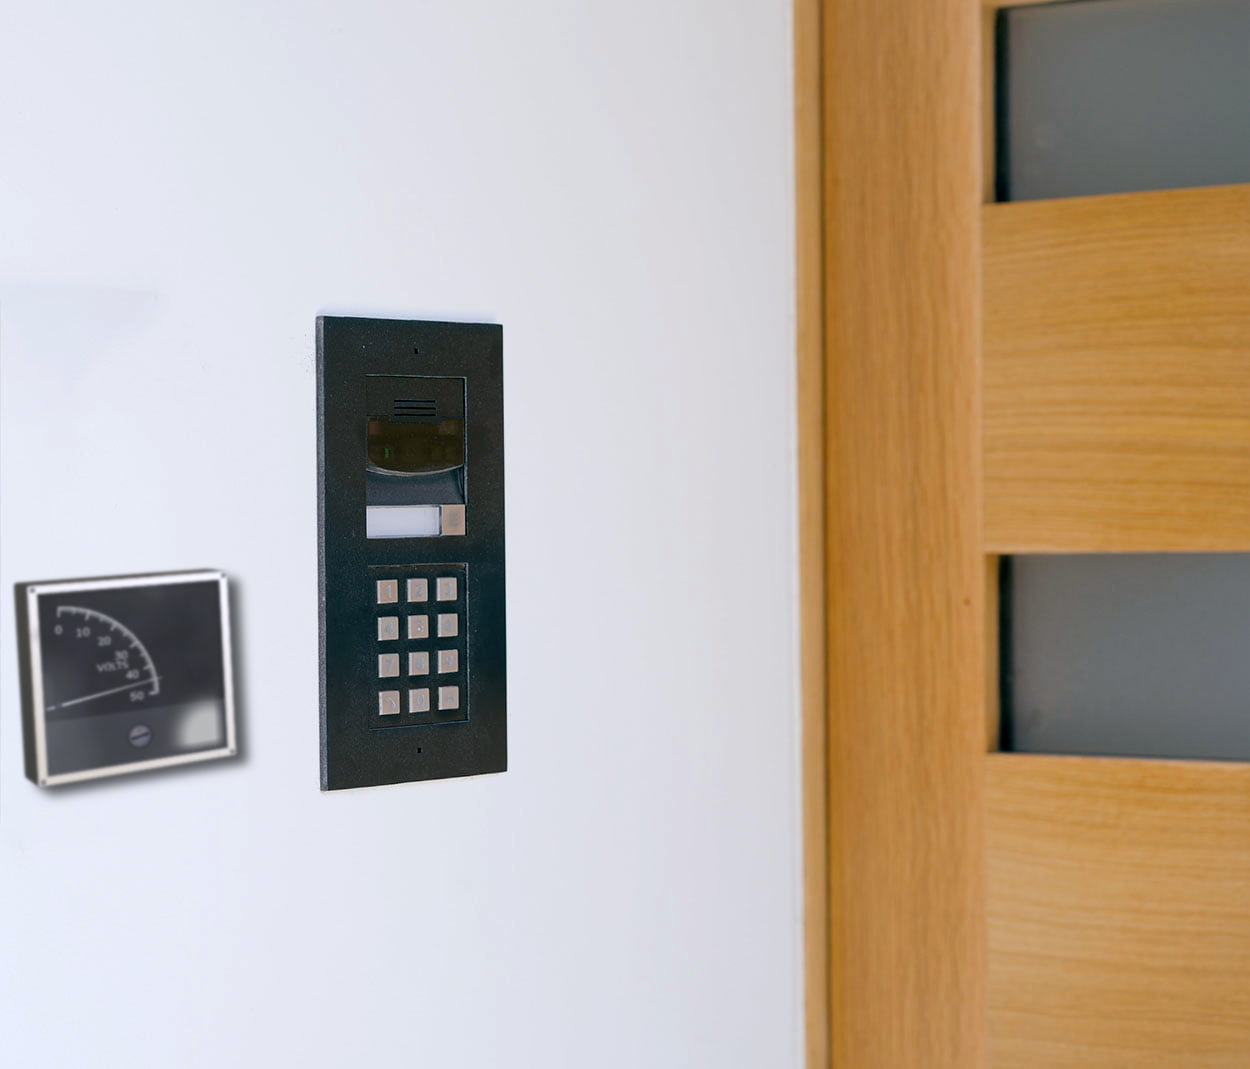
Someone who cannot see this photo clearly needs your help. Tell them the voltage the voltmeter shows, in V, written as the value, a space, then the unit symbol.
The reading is 45 V
